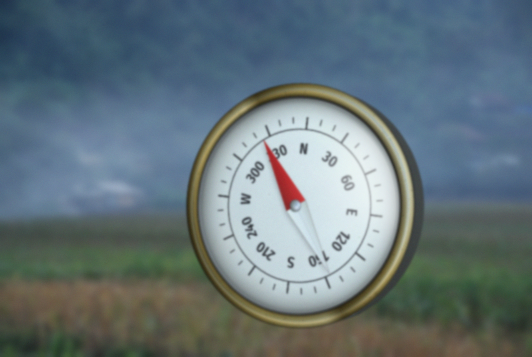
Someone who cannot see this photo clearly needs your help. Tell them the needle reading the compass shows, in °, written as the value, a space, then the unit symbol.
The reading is 325 °
